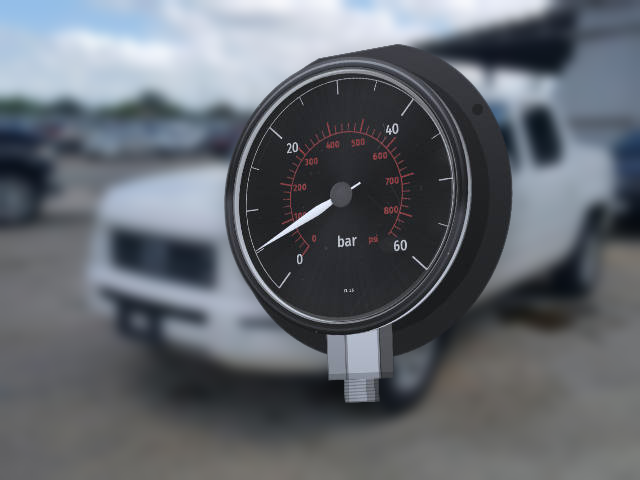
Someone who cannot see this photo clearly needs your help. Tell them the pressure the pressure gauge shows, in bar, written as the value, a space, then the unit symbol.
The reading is 5 bar
